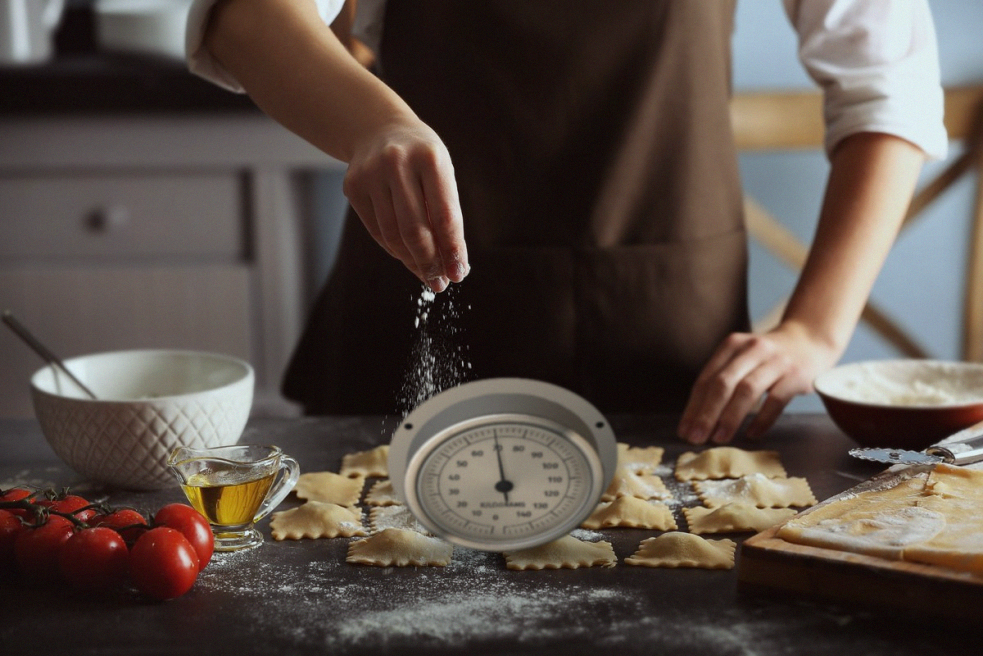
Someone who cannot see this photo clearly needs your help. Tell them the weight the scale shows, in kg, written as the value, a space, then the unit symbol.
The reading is 70 kg
